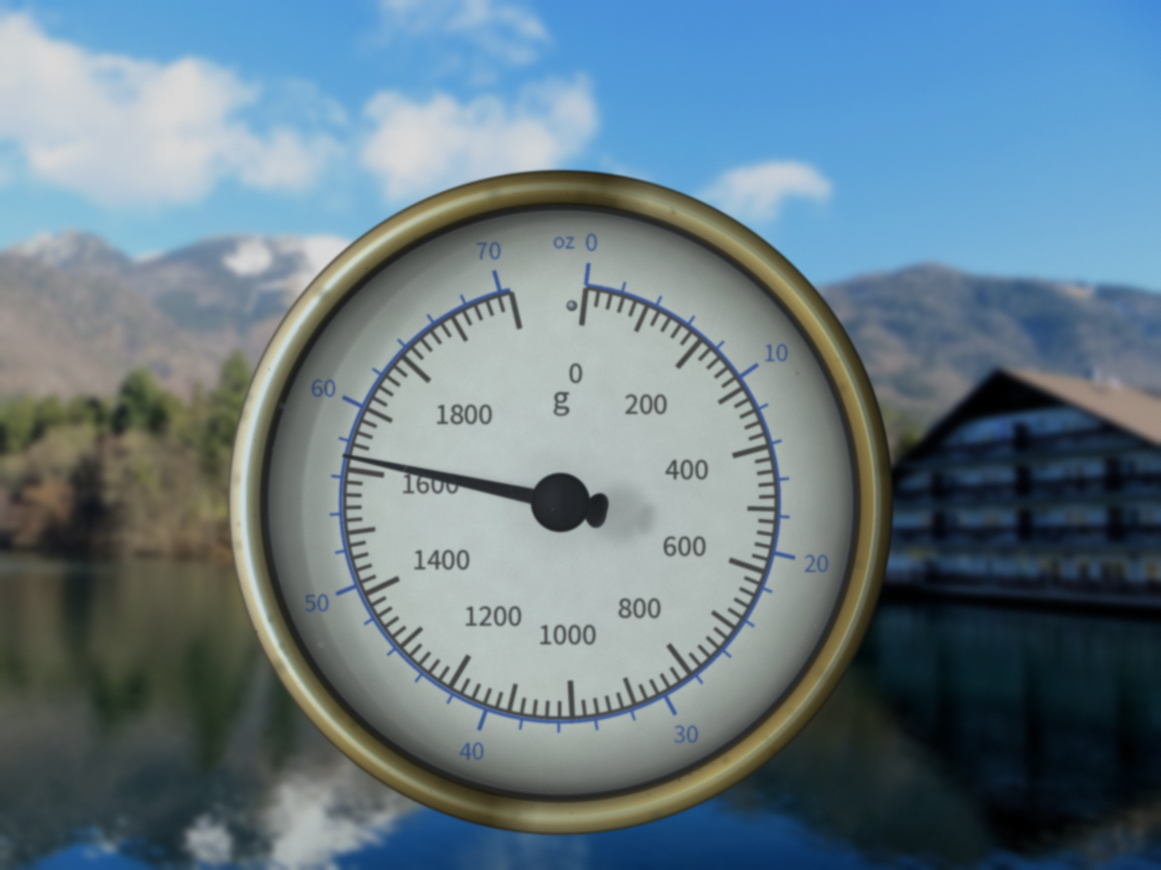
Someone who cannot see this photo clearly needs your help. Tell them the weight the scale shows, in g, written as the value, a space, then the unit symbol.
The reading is 1620 g
